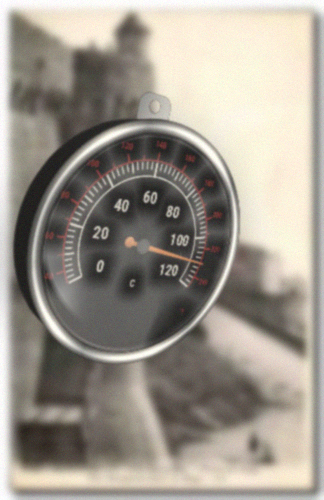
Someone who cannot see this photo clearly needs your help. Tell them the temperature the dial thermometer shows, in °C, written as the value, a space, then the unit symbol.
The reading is 110 °C
